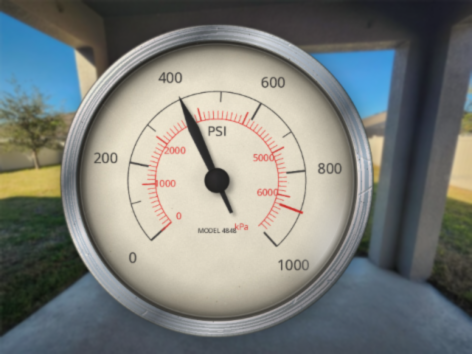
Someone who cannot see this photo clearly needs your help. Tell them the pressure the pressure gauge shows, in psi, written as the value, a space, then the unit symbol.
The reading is 400 psi
